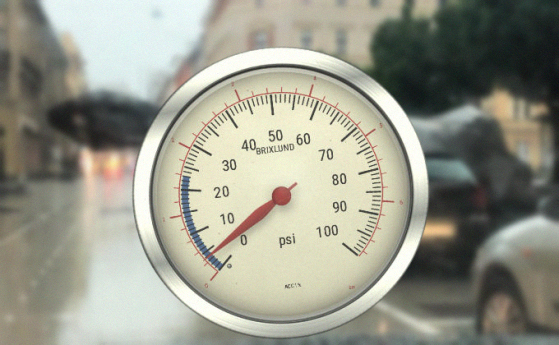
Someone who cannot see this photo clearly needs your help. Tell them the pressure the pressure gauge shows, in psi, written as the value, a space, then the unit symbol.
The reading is 4 psi
